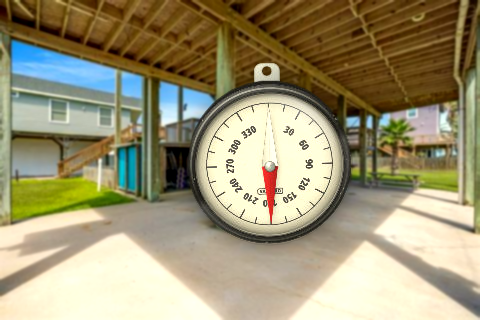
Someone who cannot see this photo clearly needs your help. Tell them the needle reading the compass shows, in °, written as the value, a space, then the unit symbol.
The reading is 180 °
